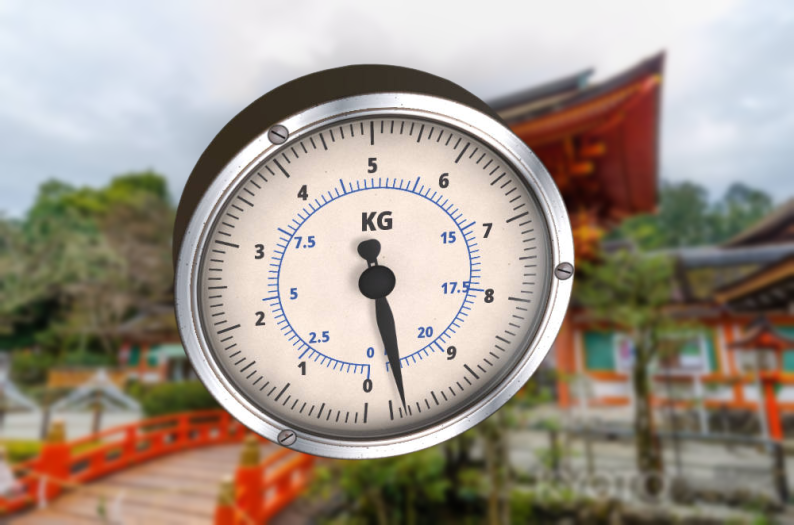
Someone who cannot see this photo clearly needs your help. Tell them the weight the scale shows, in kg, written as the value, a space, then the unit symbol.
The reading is 9.85 kg
